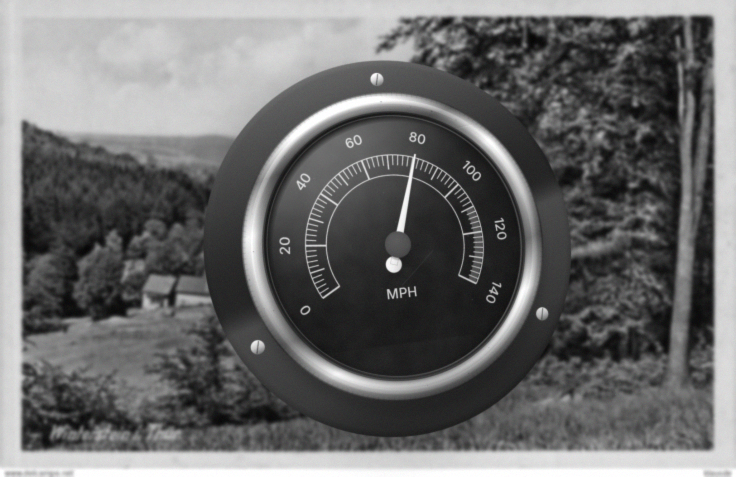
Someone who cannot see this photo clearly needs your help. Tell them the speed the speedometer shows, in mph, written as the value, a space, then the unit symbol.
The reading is 80 mph
